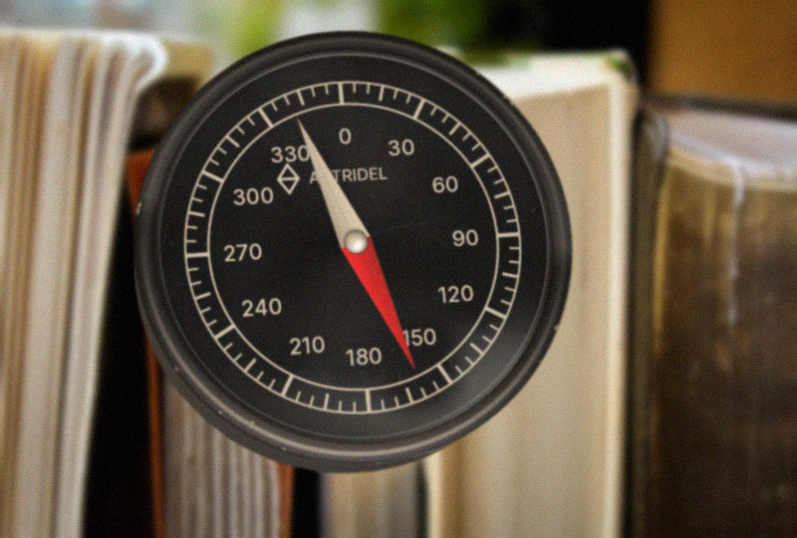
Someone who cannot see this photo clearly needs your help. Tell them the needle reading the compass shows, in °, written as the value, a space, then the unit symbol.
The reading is 160 °
